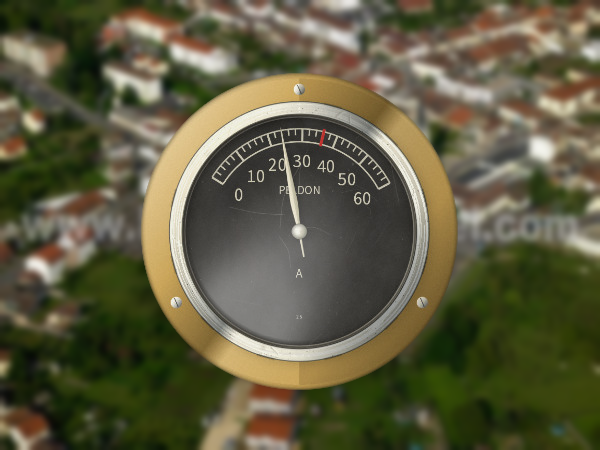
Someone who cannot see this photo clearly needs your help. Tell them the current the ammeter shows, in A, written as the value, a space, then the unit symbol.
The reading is 24 A
